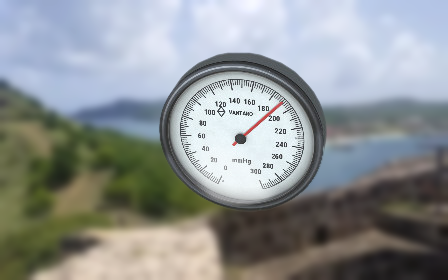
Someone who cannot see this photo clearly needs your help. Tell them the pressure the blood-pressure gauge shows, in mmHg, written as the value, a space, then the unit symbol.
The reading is 190 mmHg
